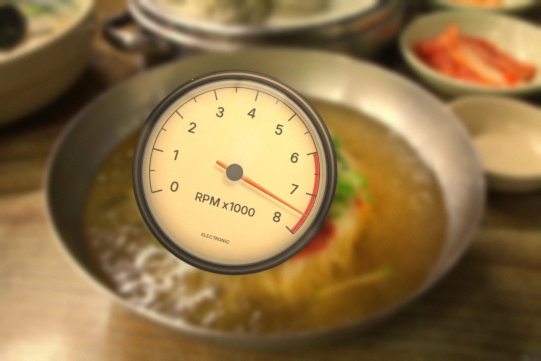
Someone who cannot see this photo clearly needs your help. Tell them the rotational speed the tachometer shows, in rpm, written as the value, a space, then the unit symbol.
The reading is 7500 rpm
